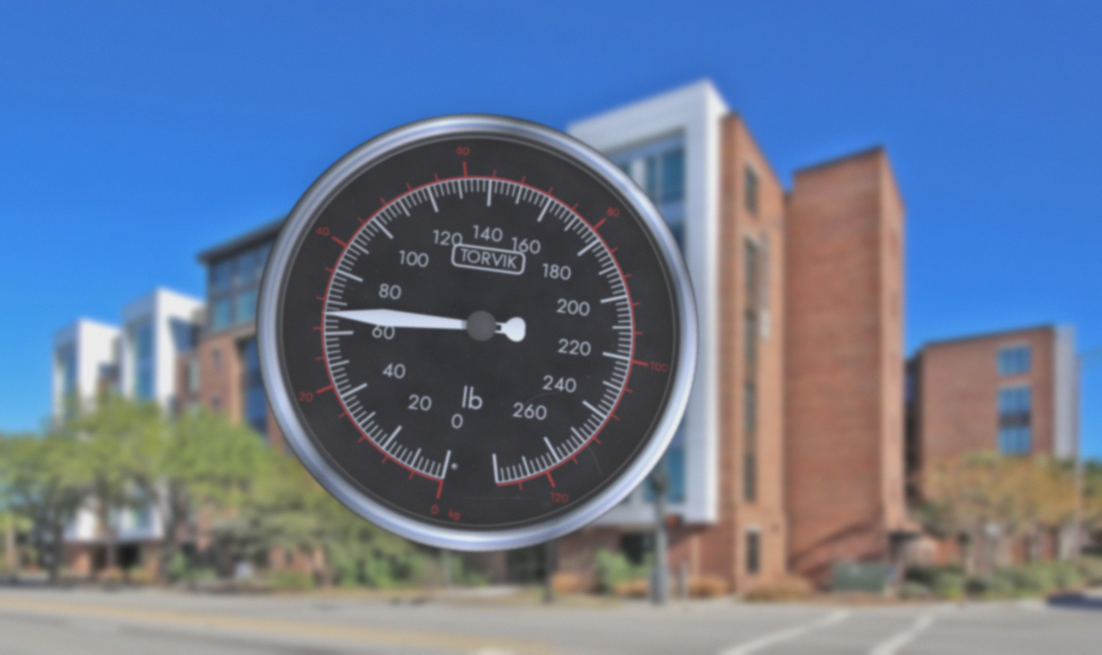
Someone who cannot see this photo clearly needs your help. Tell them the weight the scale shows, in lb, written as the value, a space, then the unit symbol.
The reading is 66 lb
